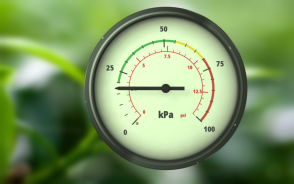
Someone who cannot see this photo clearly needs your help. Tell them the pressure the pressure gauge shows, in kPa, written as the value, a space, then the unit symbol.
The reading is 17.5 kPa
